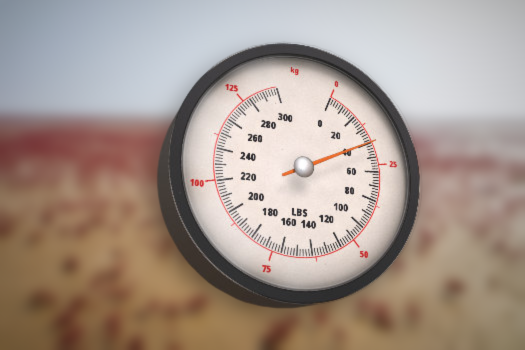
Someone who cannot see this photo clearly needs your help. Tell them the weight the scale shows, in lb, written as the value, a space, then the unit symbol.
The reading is 40 lb
